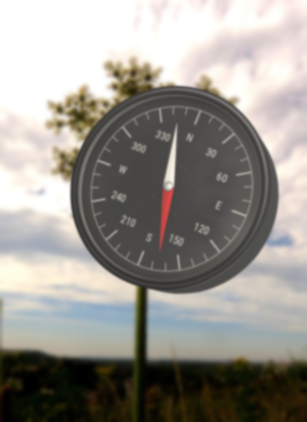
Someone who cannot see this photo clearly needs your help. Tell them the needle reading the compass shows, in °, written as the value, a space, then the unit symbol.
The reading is 165 °
